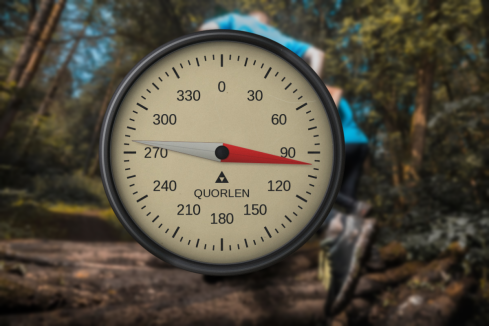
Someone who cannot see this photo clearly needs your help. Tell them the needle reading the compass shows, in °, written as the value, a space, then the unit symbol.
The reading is 97.5 °
